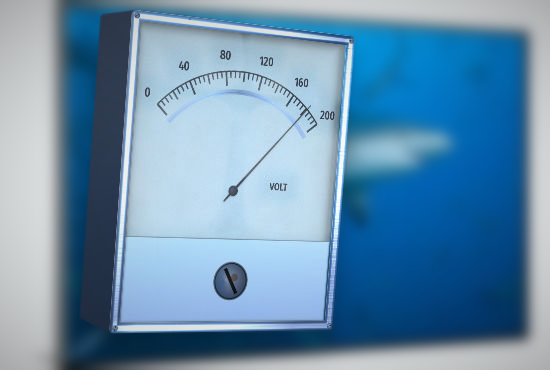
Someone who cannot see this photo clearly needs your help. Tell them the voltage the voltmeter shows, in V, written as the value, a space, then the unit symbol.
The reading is 180 V
